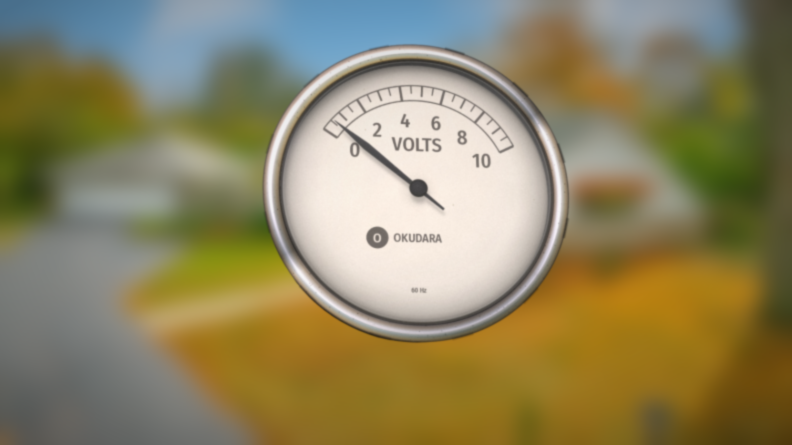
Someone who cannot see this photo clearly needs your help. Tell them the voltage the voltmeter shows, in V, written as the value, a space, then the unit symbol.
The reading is 0.5 V
